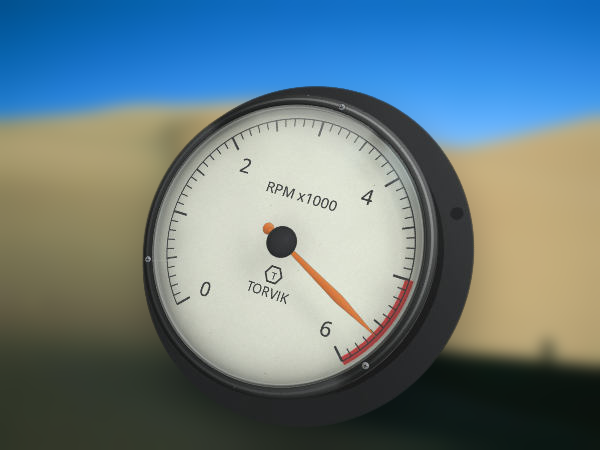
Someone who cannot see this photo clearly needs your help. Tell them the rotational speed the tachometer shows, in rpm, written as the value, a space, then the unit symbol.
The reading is 5600 rpm
